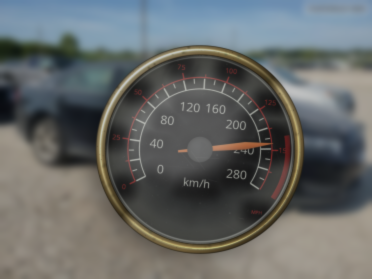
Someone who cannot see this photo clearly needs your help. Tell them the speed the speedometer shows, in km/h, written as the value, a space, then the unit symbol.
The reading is 235 km/h
